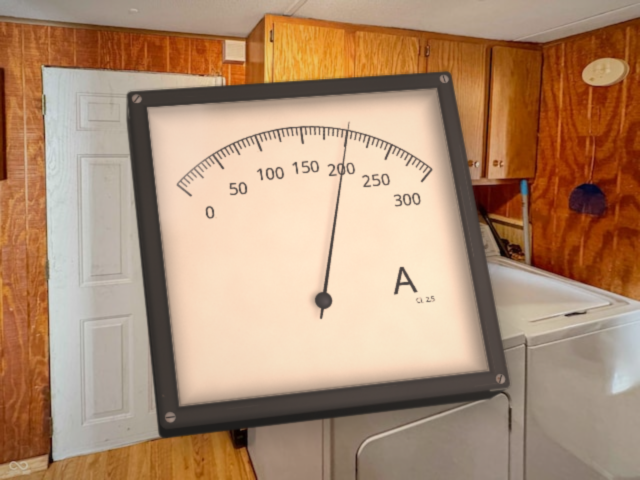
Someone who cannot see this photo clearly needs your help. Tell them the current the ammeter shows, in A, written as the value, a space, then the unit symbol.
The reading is 200 A
